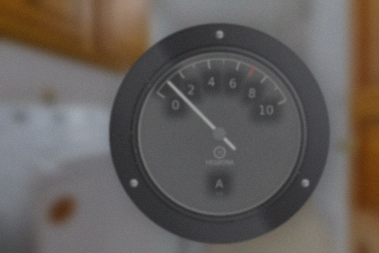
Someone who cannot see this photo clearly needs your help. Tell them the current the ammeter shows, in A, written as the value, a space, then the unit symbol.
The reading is 1 A
